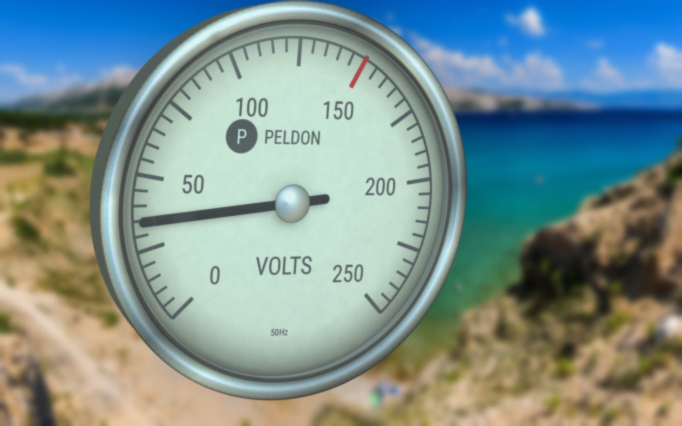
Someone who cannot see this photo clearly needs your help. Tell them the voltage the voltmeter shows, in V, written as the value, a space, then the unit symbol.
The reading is 35 V
